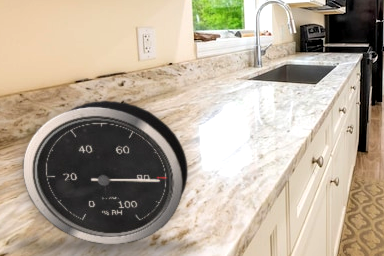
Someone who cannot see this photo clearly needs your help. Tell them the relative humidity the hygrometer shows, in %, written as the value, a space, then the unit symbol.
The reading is 80 %
